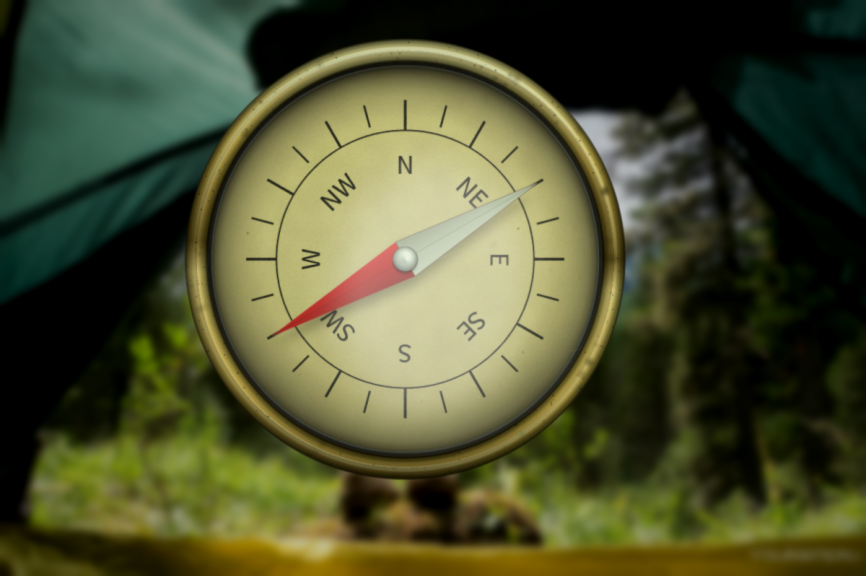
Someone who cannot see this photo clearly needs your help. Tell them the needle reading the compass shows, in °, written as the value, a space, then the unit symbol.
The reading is 240 °
